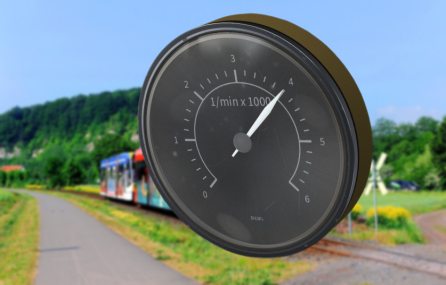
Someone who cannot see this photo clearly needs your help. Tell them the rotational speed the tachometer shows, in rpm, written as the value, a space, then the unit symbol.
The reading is 4000 rpm
